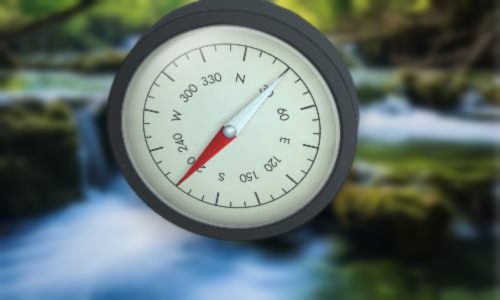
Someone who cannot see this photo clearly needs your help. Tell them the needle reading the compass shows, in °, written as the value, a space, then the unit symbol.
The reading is 210 °
